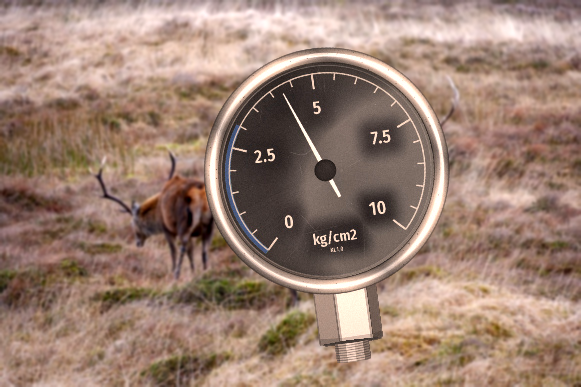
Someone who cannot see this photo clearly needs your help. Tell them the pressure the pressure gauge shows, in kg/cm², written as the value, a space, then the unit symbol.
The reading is 4.25 kg/cm²
